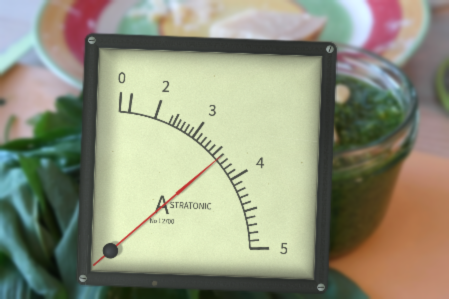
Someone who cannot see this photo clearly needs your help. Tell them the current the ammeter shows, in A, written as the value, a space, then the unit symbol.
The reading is 3.6 A
